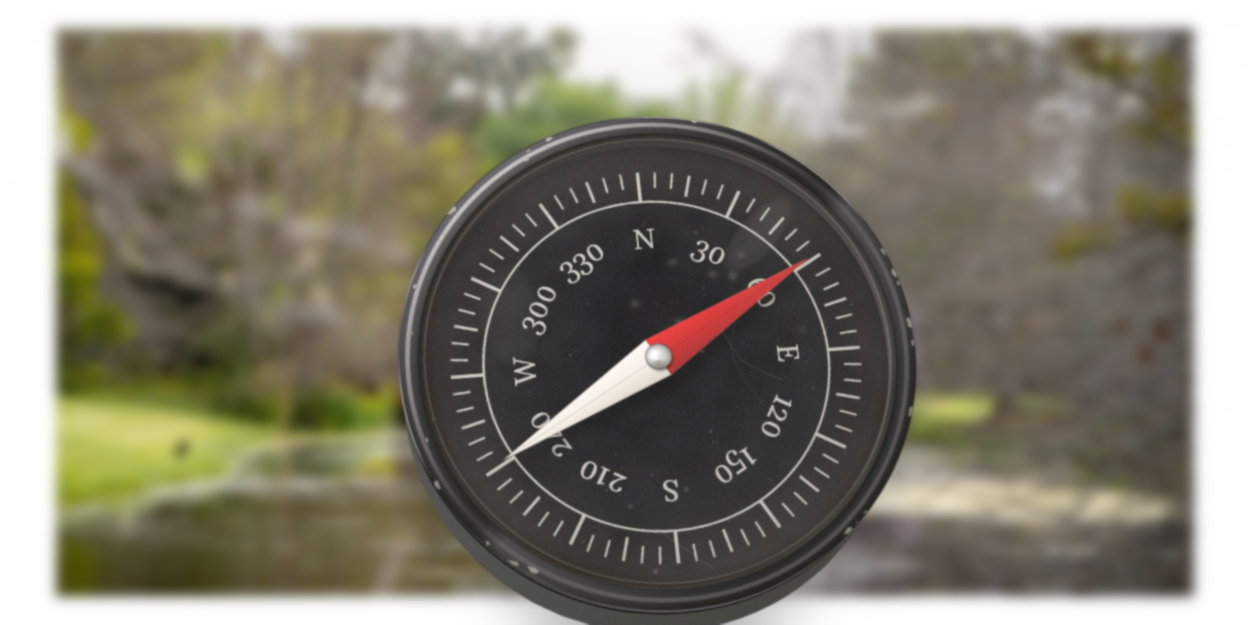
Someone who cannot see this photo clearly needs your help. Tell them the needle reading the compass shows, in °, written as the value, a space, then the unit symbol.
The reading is 60 °
